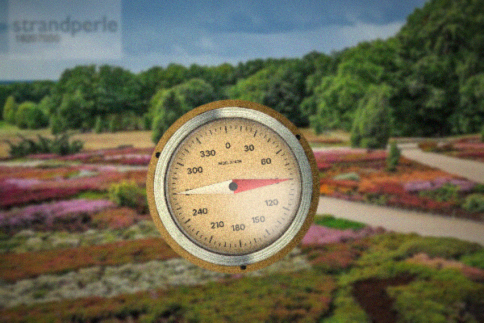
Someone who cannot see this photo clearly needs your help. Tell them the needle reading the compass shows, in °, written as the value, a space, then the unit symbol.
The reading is 90 °
